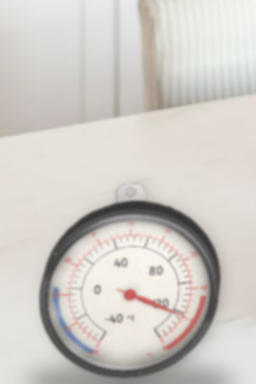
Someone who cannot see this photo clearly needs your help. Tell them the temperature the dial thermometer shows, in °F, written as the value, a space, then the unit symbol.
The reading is 120 °F
